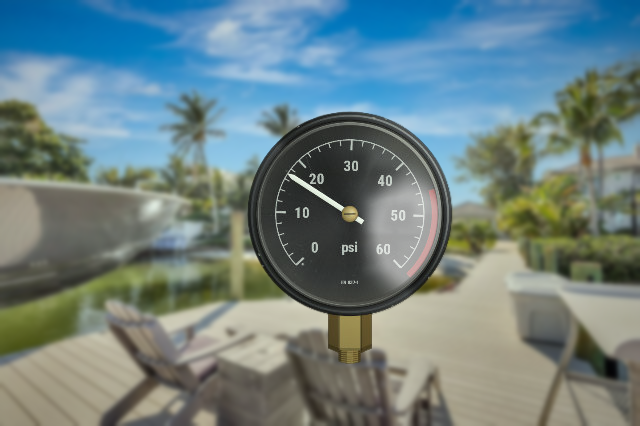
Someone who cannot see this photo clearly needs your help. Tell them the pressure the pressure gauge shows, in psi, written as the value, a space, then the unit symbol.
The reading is 17 psi
